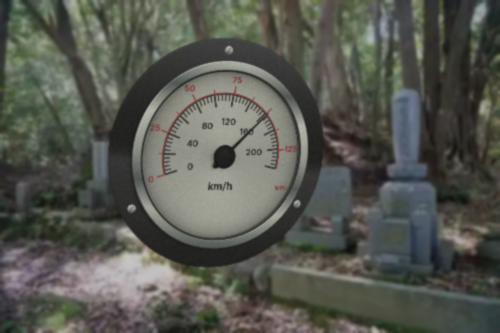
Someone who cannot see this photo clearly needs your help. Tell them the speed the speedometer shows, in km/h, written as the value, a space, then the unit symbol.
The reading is 160 km/h
